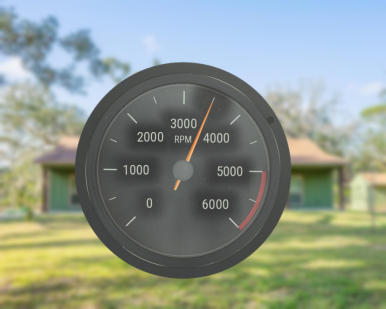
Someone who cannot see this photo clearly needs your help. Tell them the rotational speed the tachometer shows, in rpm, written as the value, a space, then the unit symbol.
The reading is 3500 rpm
